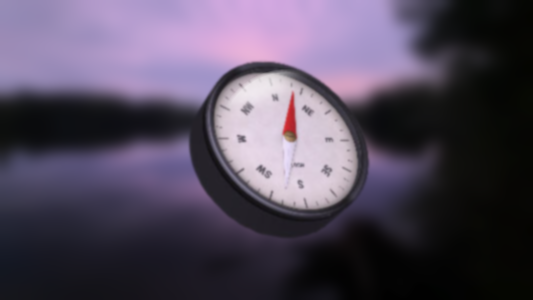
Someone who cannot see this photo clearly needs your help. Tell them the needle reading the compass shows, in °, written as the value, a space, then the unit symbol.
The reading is 20 °
